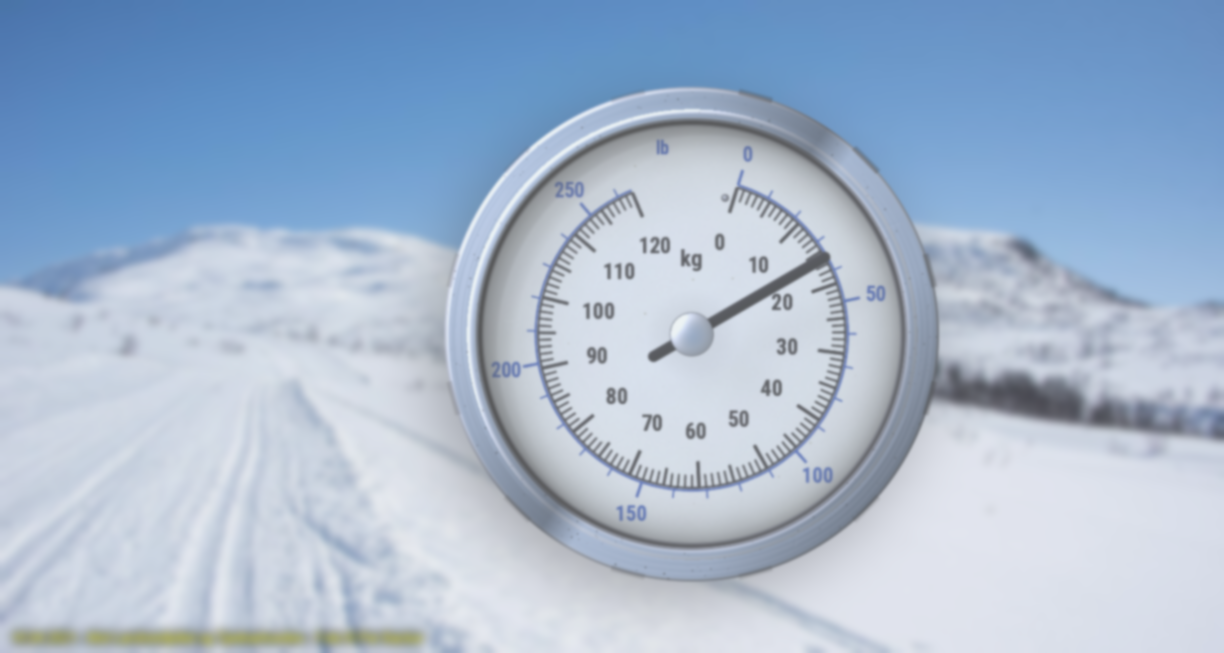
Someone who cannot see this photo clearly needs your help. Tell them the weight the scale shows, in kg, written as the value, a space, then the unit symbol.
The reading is 16 kg
